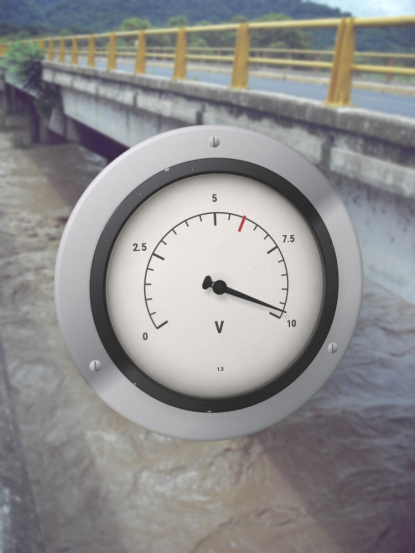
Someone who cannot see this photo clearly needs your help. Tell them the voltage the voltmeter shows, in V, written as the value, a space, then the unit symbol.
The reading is 9.75 V
